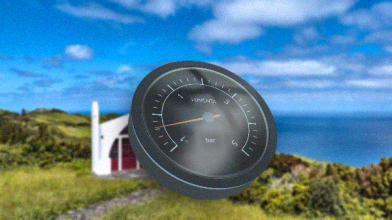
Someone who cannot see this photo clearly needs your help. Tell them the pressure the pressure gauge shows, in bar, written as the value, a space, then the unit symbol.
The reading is -0.4 bar
